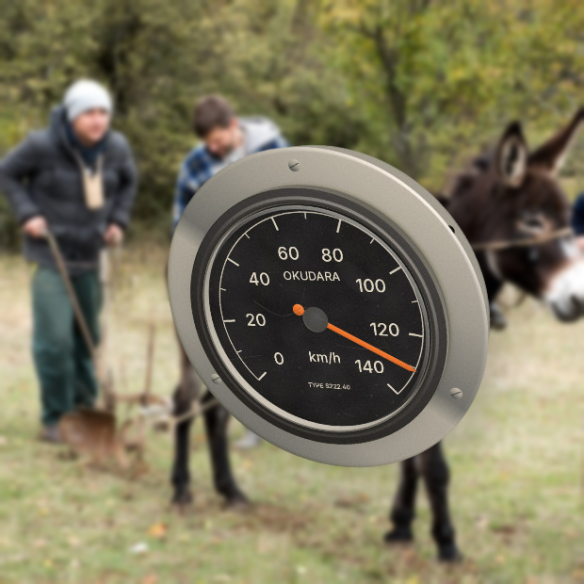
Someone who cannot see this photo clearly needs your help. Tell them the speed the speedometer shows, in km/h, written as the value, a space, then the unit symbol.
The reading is 130 km/h
